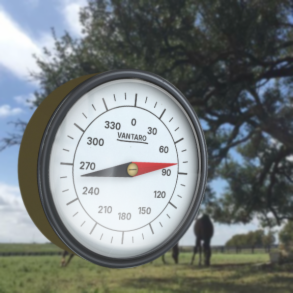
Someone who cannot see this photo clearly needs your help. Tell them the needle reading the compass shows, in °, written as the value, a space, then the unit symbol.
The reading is 80 °
